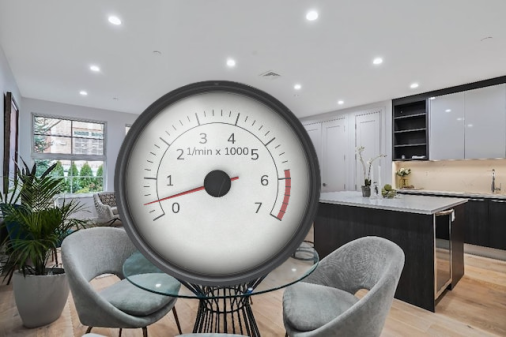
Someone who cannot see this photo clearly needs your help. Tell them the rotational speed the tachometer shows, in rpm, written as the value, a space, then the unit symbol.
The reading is 400 rpm
